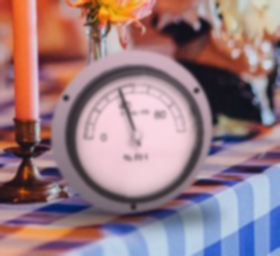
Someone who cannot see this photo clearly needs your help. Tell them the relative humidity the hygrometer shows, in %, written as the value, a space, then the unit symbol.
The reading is 40 %
